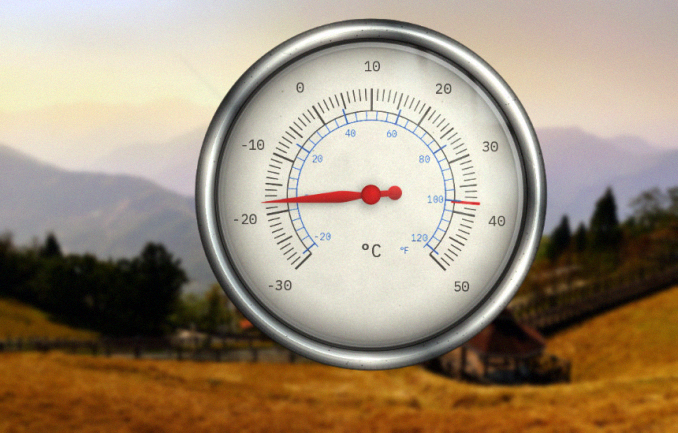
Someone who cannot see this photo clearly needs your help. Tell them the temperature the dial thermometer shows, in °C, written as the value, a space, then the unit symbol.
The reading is -18 °C
